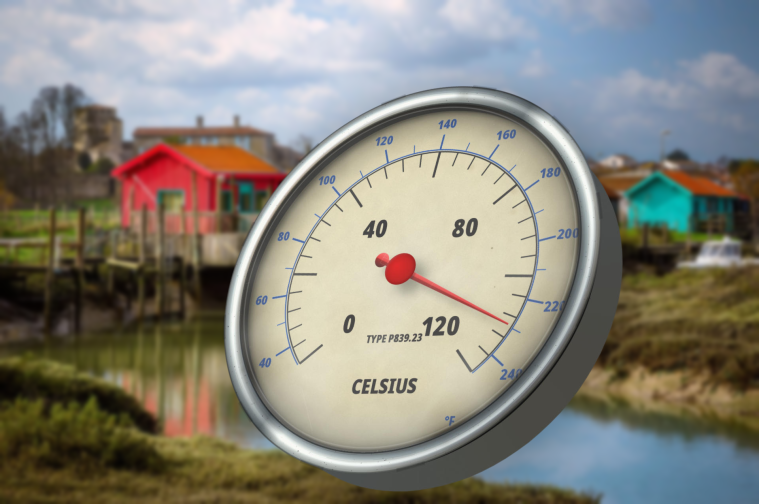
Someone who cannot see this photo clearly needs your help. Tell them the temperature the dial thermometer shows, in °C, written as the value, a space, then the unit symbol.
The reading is 110 °C
